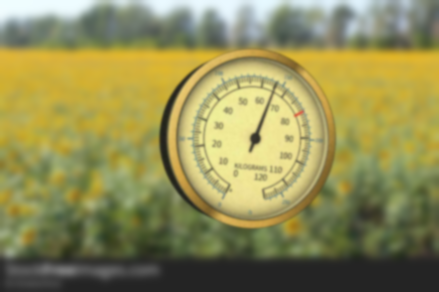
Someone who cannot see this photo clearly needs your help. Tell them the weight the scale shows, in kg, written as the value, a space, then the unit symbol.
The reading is 65 kg
